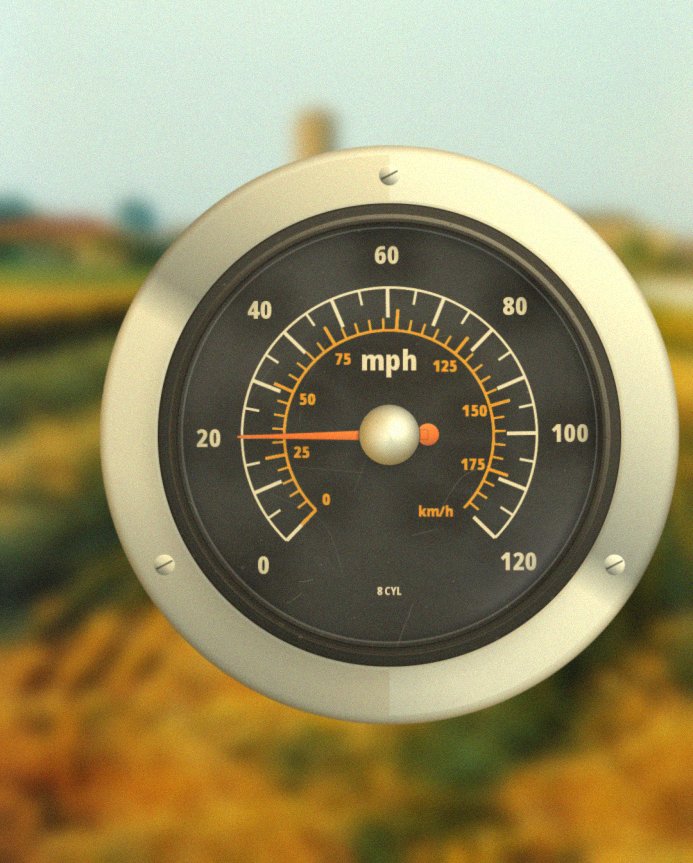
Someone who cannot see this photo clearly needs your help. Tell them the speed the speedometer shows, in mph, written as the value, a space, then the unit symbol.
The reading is 20 mph
